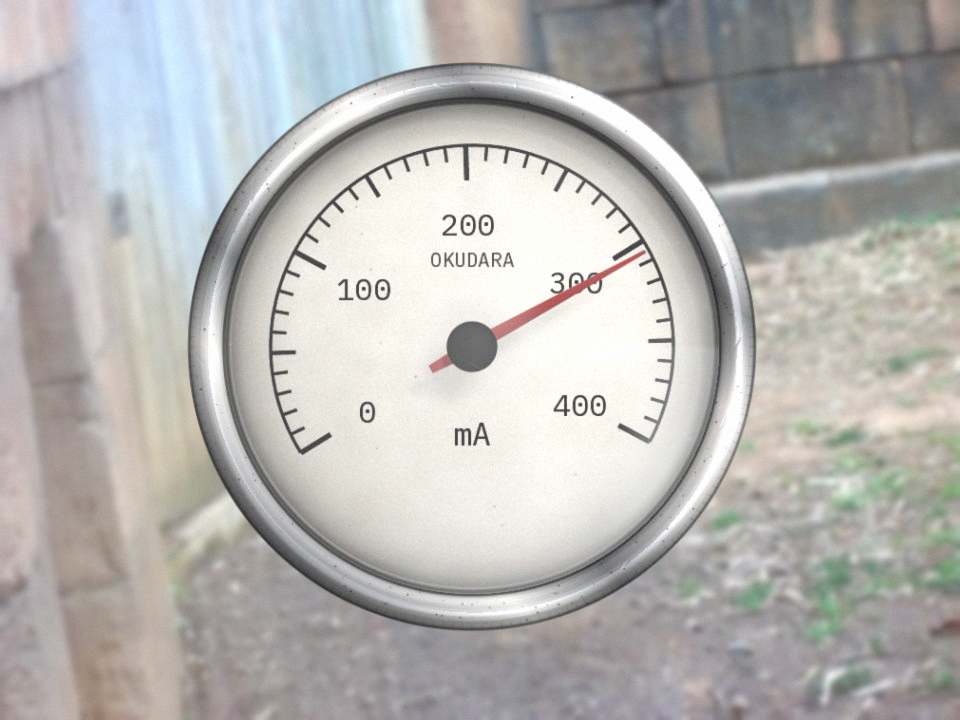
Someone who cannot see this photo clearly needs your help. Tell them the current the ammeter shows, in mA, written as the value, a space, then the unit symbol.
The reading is 305 mA
